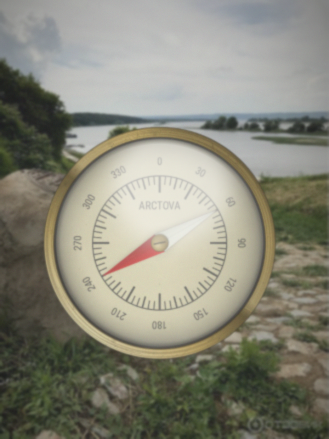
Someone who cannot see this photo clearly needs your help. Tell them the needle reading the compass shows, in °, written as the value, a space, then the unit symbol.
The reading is 240 °
